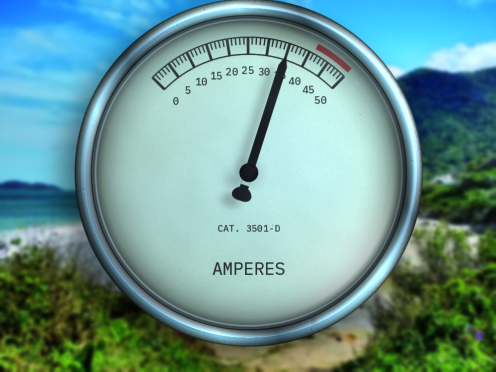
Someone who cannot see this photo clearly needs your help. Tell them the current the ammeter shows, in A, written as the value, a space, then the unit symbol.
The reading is 35 A
